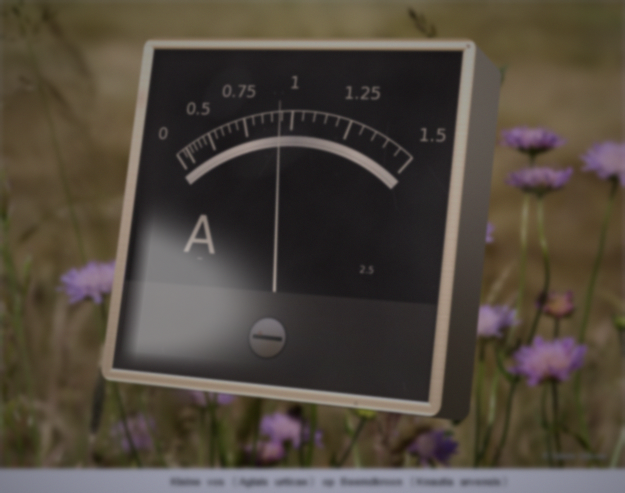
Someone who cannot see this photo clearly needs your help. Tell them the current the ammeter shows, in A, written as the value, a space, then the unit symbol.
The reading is 0.95 A
